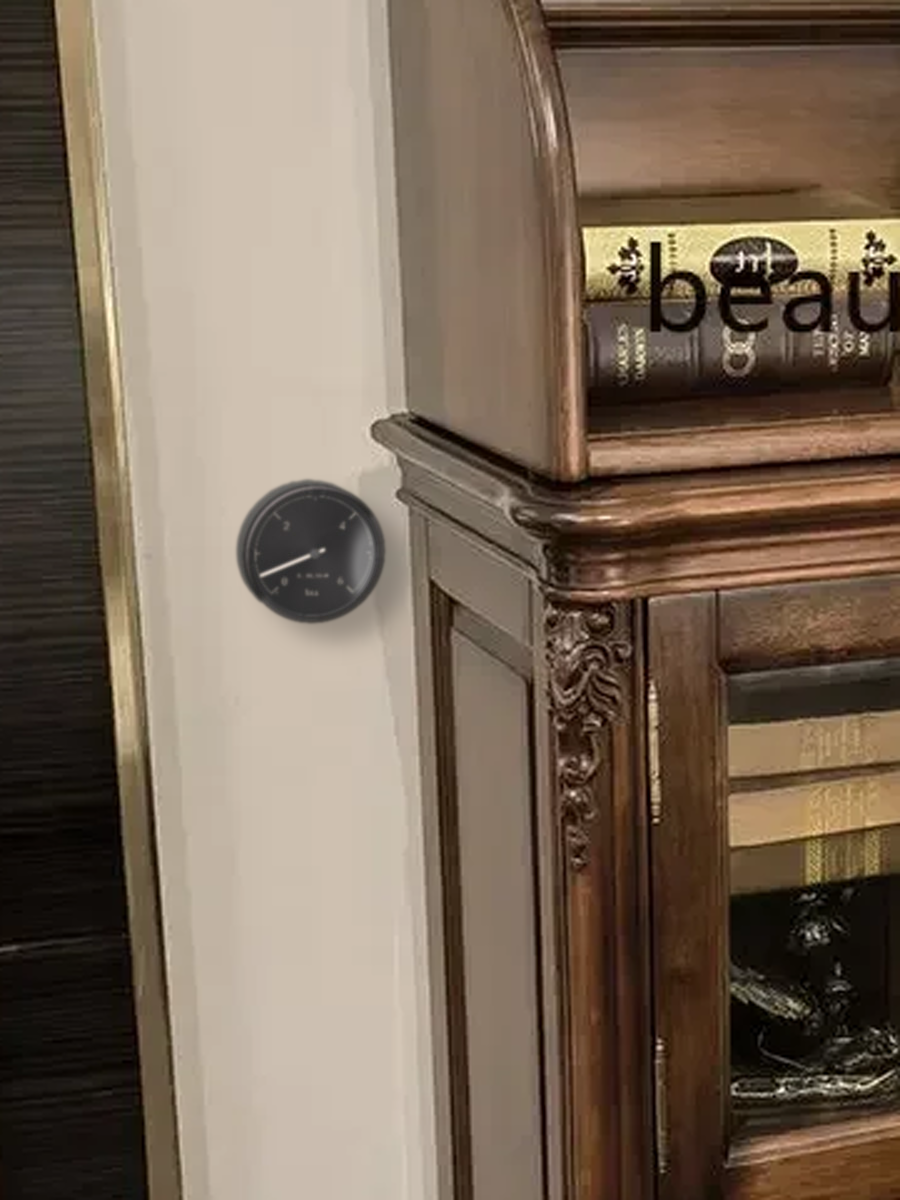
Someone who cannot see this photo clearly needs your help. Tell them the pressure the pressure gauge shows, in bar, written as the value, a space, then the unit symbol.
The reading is 0.5 bar
